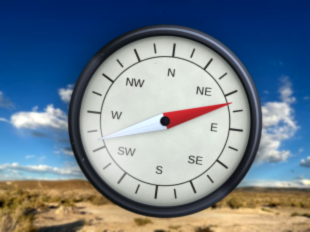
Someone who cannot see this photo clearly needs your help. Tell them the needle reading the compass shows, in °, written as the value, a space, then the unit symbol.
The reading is 67.5 °
